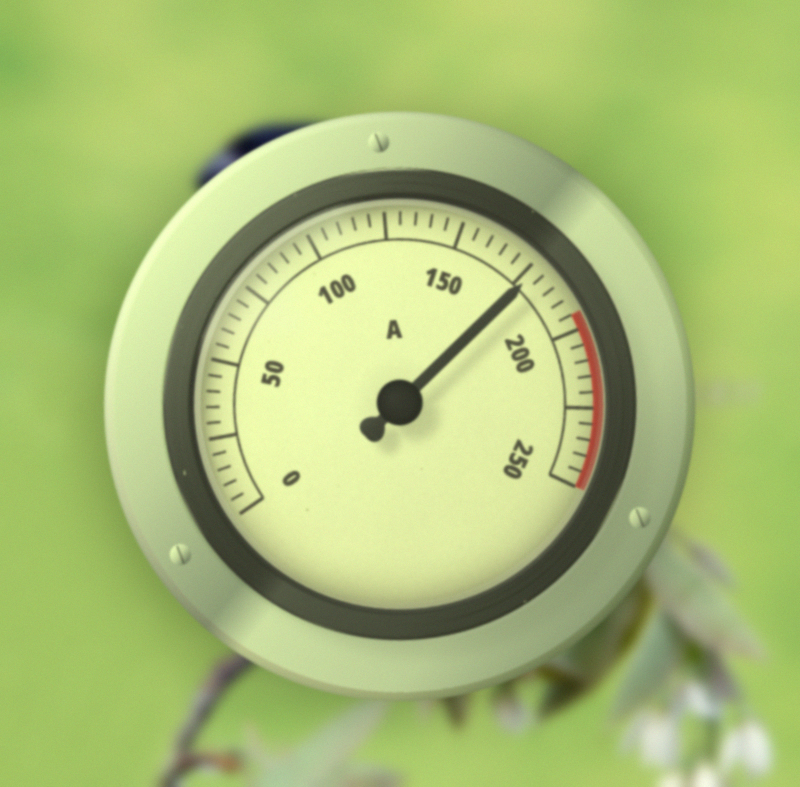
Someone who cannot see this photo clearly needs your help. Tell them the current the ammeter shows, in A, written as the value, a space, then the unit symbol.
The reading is 177.5 A
